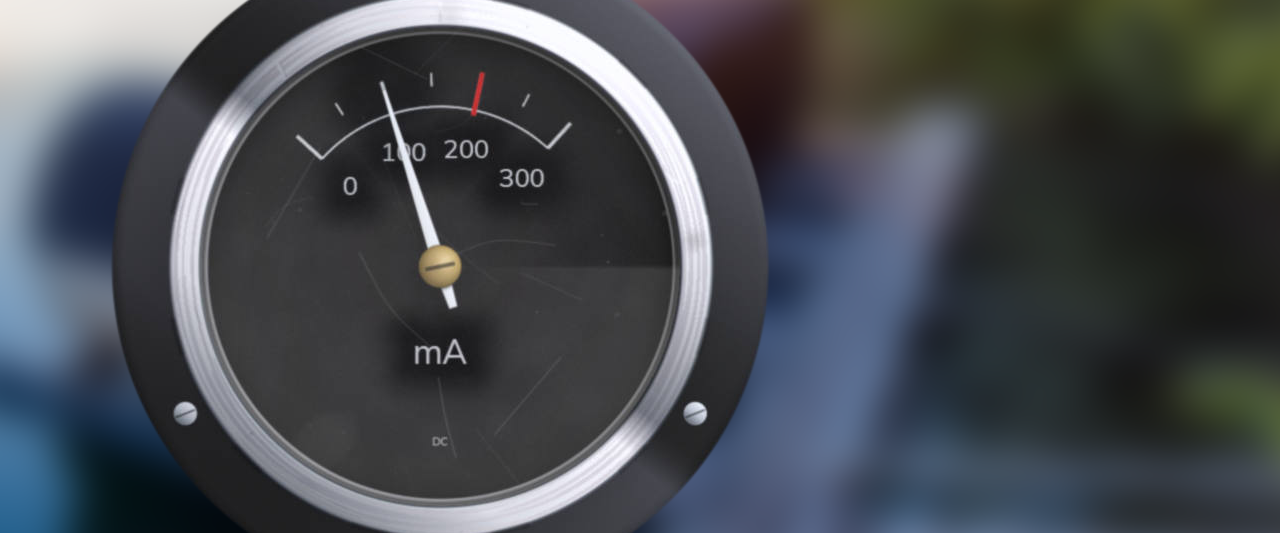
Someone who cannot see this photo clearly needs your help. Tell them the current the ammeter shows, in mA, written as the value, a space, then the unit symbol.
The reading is 100 mA
